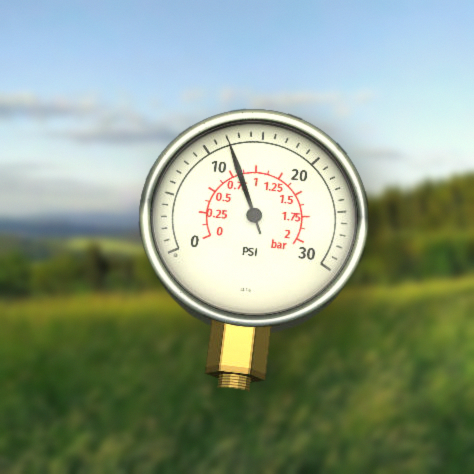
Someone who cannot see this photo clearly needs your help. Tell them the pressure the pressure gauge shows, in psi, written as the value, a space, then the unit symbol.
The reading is 12 psi
